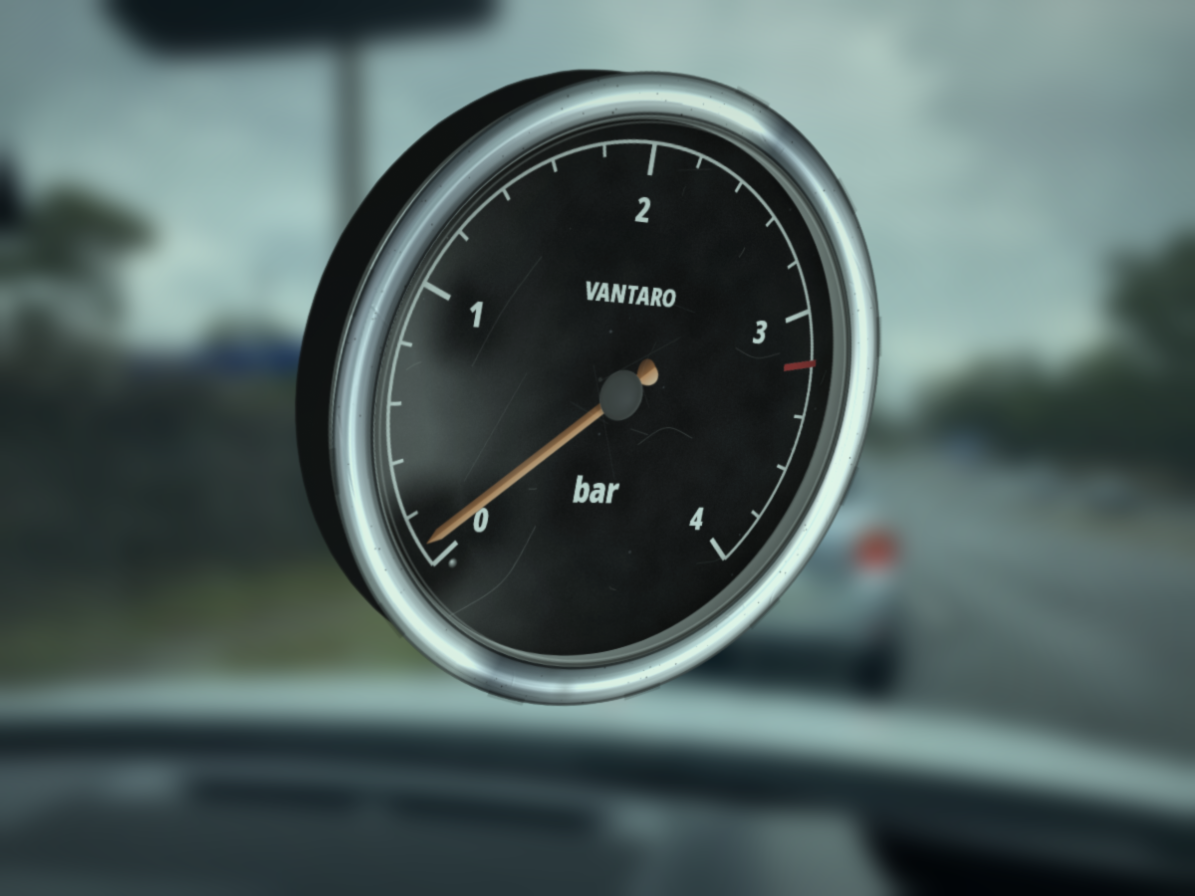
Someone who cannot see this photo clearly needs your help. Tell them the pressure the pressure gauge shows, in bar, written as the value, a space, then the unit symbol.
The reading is 0.1 bar
